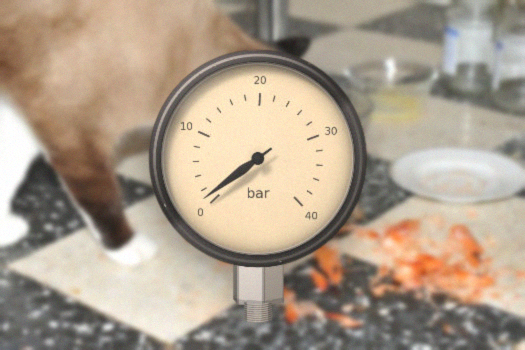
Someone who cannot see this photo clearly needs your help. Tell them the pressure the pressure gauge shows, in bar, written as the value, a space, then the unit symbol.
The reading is 1 bar
